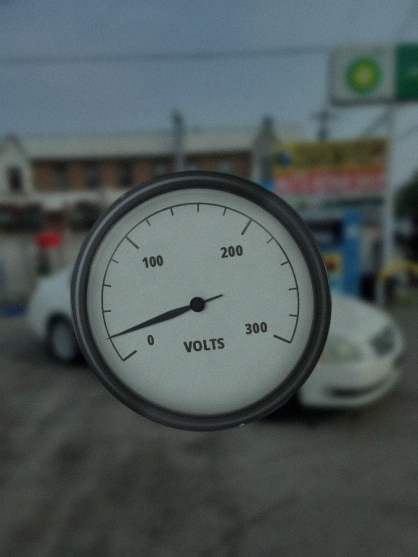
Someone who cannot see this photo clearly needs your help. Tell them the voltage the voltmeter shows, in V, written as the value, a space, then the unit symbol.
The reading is 20 V
